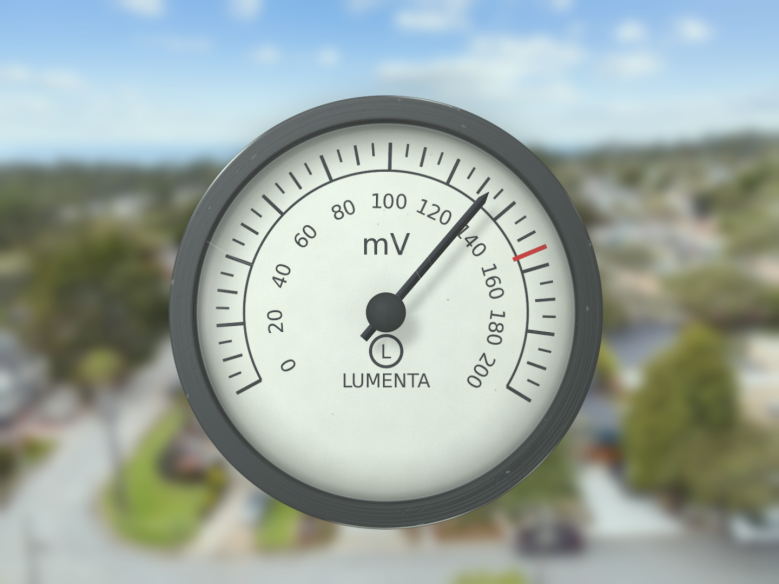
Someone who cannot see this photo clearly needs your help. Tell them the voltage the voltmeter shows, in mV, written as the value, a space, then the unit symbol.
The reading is 132.5 mV
